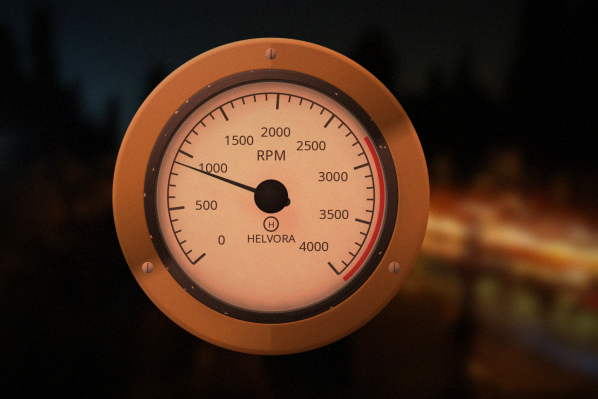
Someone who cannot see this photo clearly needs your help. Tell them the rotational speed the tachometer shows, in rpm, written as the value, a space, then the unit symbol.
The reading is 900 rpm
